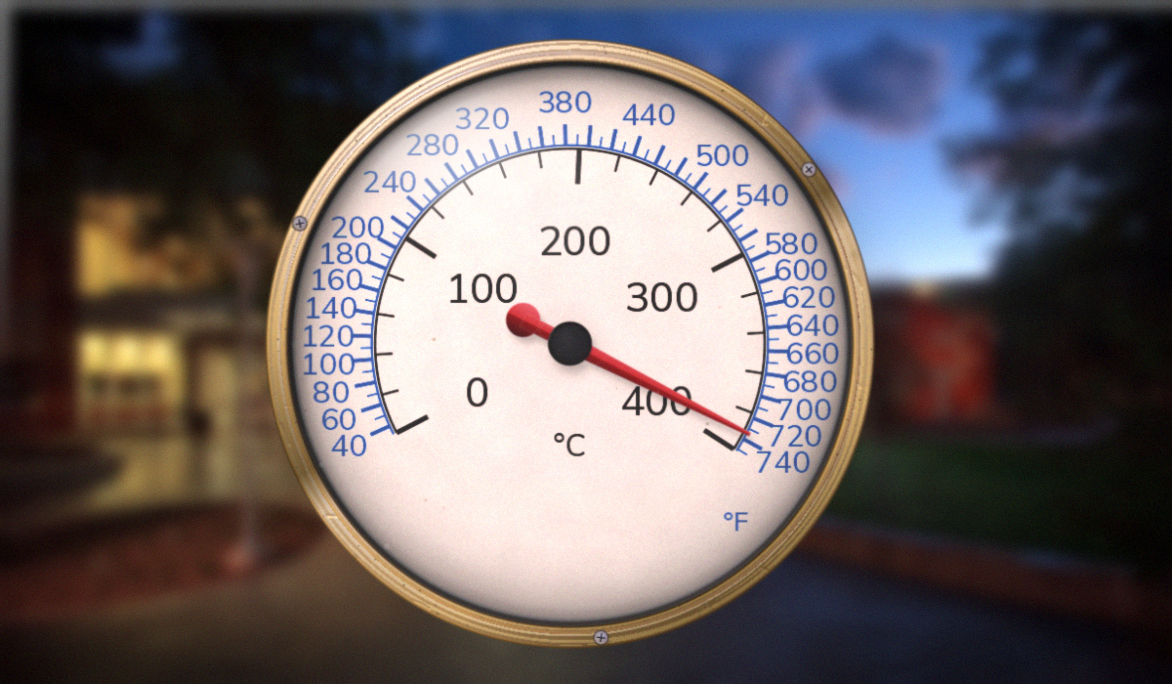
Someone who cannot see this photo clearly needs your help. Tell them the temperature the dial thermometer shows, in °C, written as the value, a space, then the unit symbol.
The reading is 390 °C
